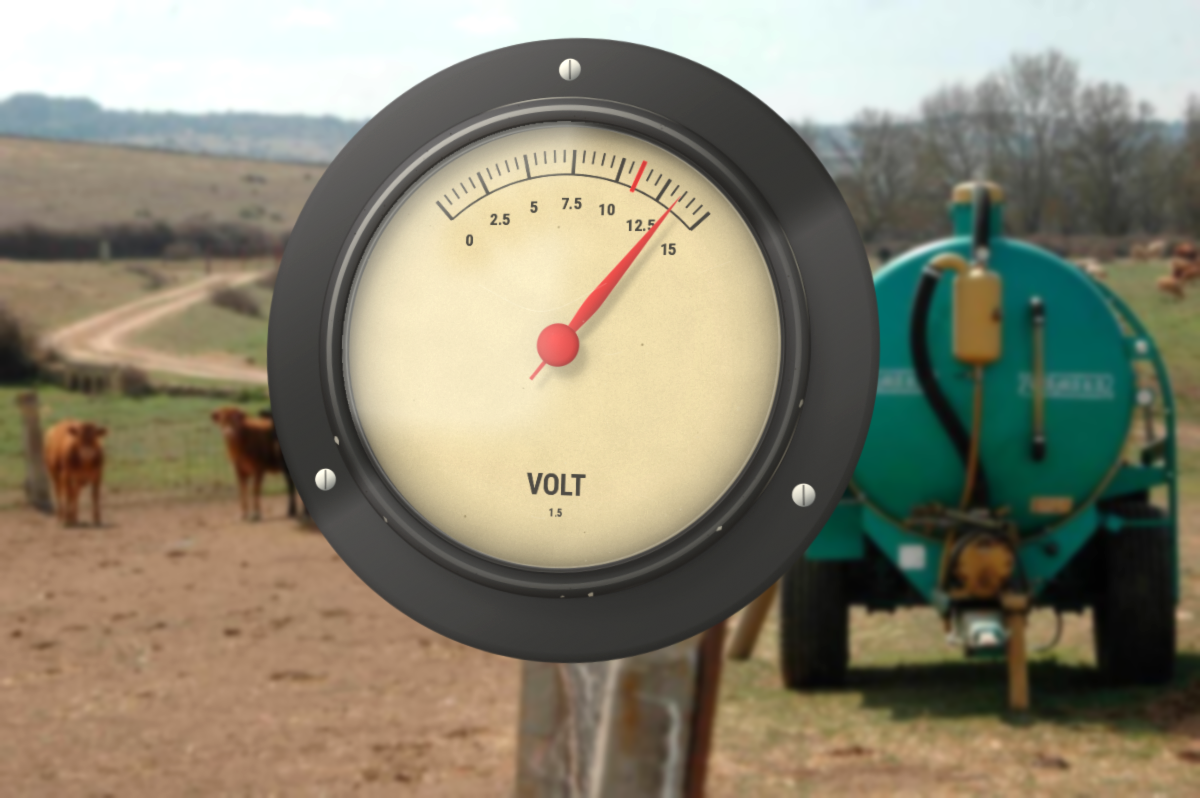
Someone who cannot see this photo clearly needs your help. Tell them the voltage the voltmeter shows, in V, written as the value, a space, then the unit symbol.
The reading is 13.5 V
